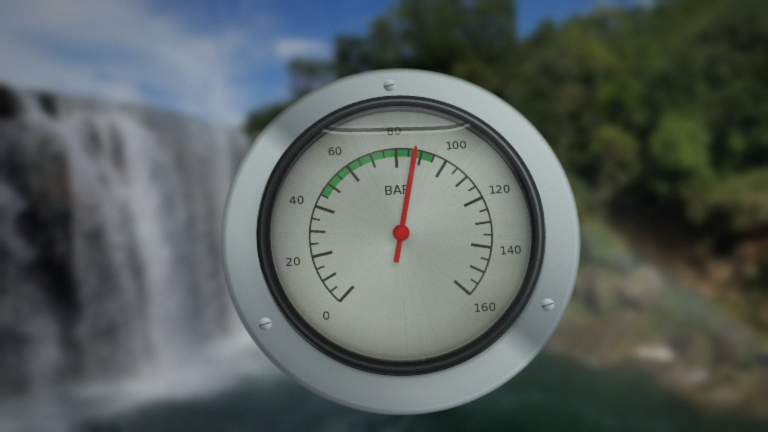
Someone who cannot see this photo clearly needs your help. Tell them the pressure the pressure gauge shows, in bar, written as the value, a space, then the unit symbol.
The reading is 87.5 bar
